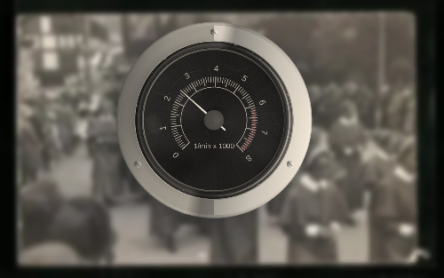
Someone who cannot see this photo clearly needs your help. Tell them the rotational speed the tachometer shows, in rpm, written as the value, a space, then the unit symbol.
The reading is 2500 rpm
